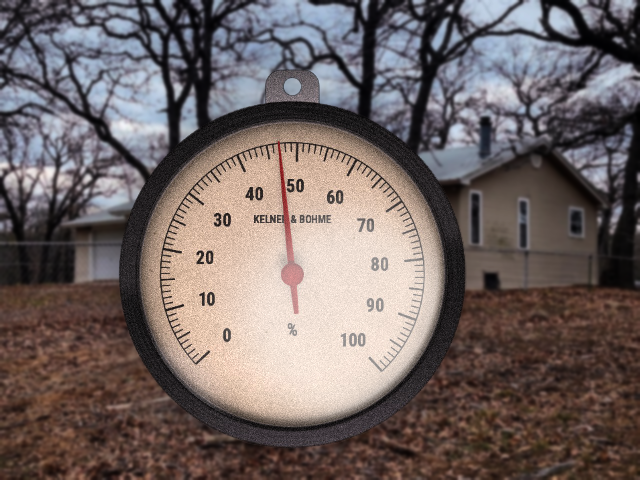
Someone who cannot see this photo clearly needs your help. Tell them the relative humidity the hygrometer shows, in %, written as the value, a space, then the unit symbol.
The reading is 47 %
